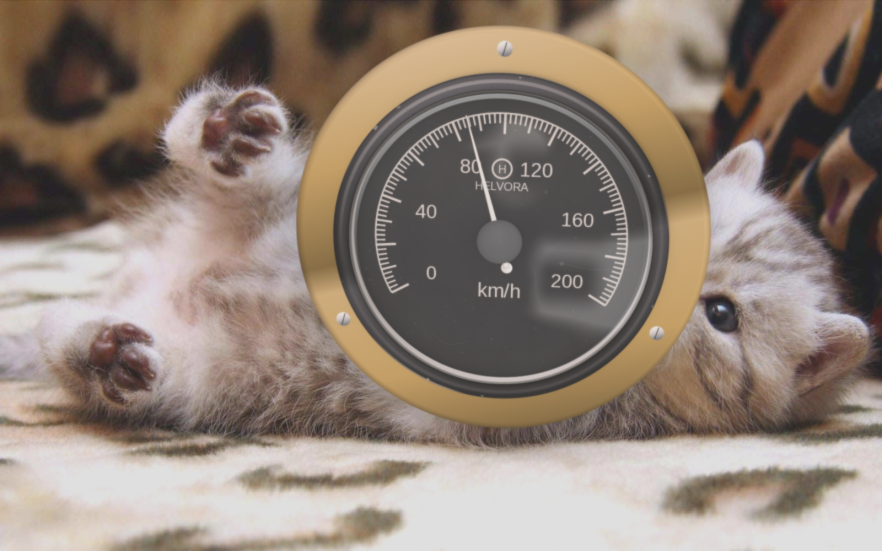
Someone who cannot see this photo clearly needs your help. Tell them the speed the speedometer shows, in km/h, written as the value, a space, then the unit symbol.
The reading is 86 km/h
